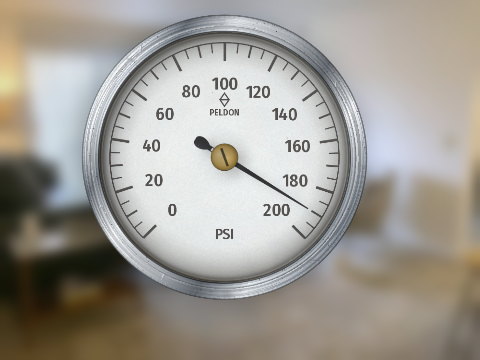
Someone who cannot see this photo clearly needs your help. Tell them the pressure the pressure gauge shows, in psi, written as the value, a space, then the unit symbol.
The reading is 190 psi
